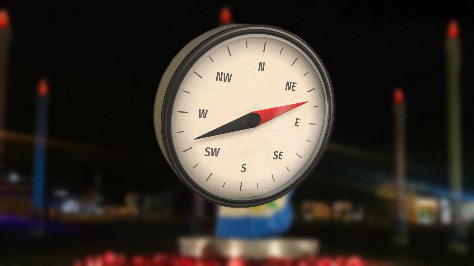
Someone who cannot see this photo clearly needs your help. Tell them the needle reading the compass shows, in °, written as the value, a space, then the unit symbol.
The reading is 67.5 °
